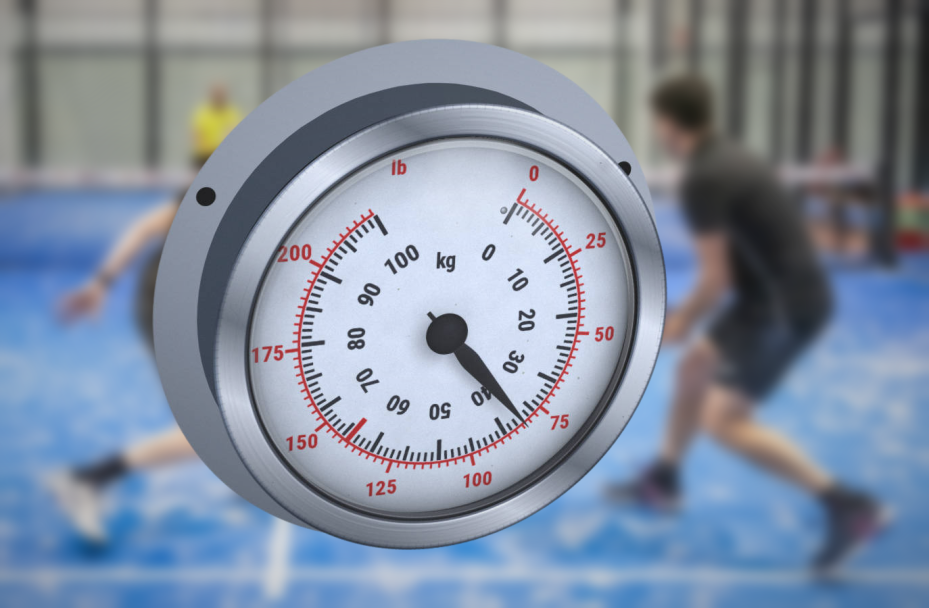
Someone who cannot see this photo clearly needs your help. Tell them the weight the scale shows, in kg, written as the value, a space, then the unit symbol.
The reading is 37 kg
